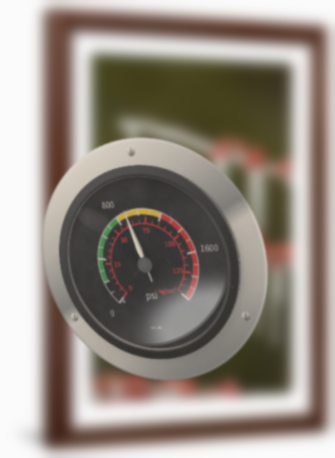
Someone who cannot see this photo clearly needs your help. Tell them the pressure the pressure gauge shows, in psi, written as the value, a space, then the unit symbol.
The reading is 900 psi
